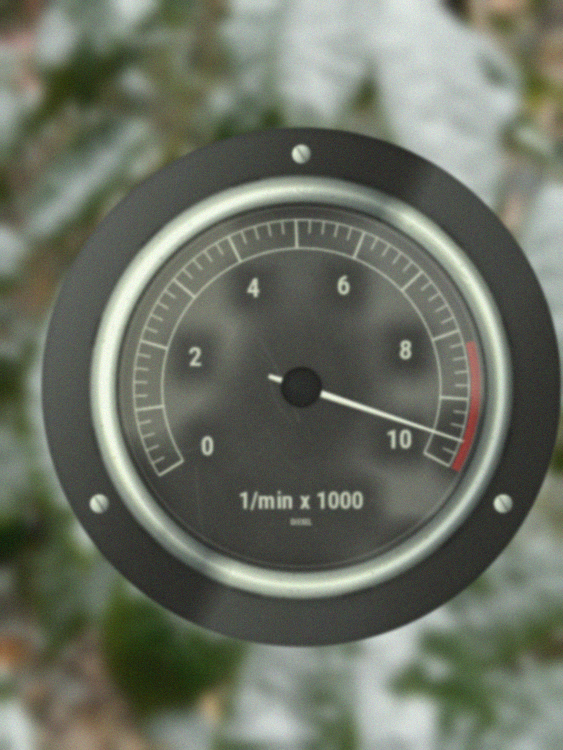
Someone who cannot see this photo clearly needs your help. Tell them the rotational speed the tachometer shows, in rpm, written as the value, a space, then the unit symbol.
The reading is 9600 rpm
